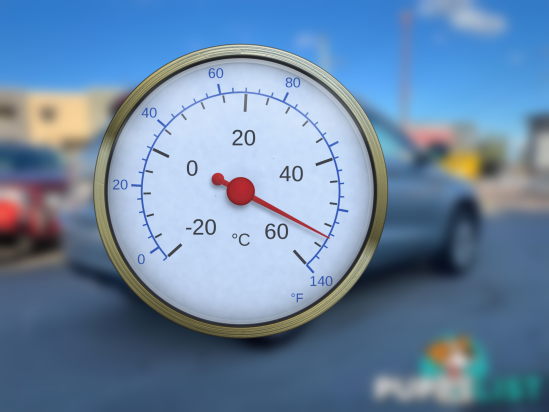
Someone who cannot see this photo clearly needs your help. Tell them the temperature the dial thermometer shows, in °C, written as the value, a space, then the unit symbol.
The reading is 54 °C
